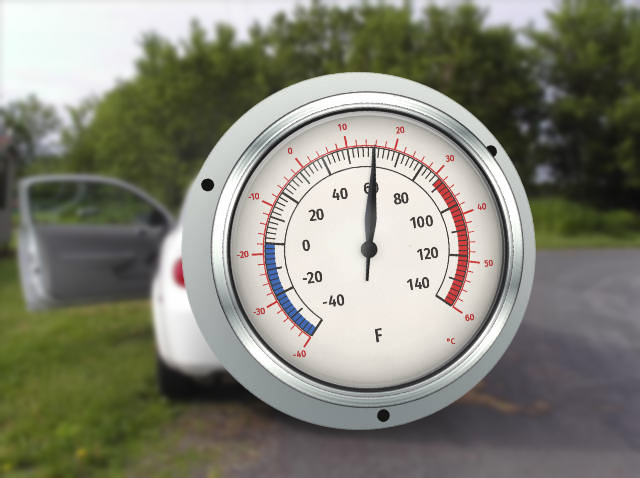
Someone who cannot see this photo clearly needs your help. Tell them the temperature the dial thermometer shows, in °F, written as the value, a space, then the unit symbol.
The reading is 60 °F
